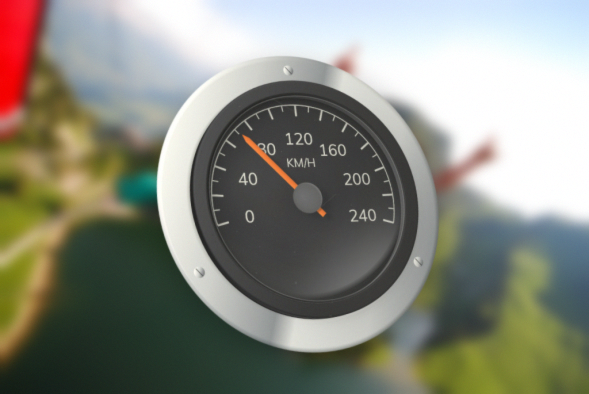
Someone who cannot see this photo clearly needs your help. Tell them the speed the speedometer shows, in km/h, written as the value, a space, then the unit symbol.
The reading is 70 km/h
